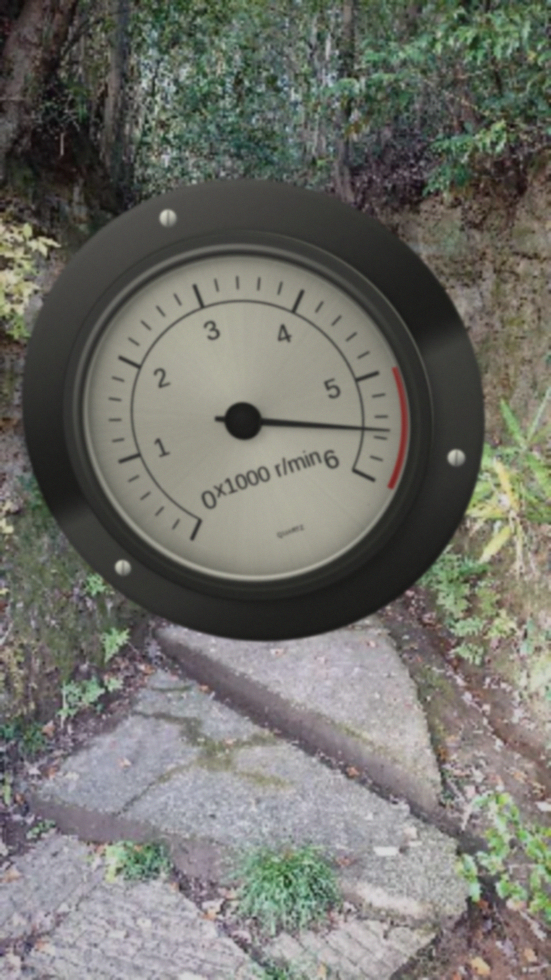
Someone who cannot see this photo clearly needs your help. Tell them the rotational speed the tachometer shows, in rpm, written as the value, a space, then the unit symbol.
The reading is 5500 rpm
